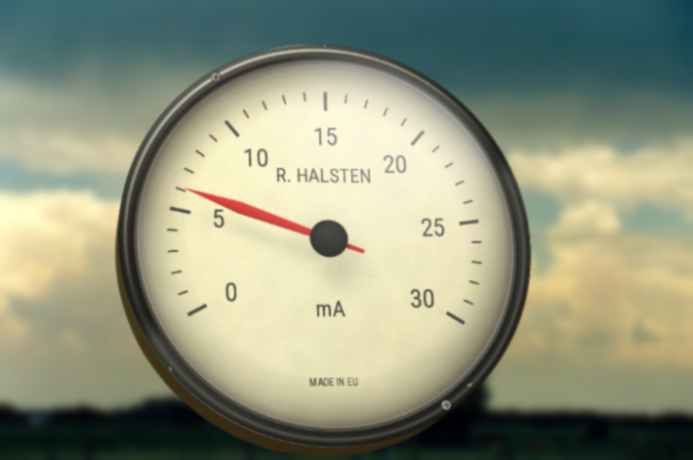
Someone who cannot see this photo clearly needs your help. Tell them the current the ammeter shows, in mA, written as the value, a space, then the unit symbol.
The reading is 6 mA
